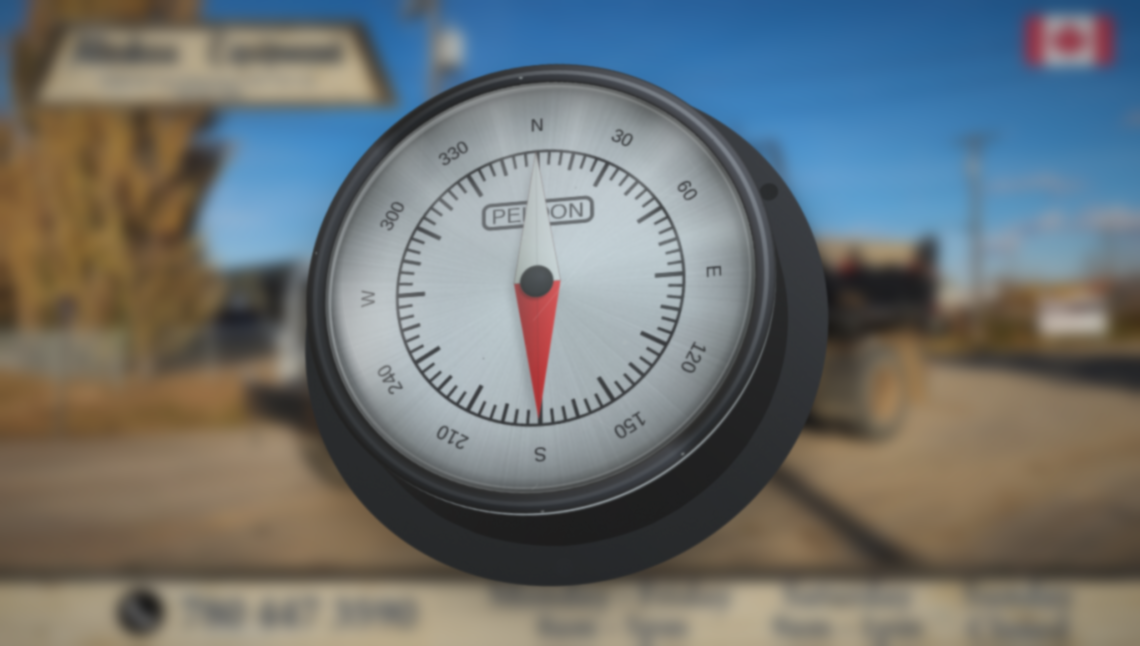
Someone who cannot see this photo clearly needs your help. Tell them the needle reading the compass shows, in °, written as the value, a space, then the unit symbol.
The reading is 180 °
